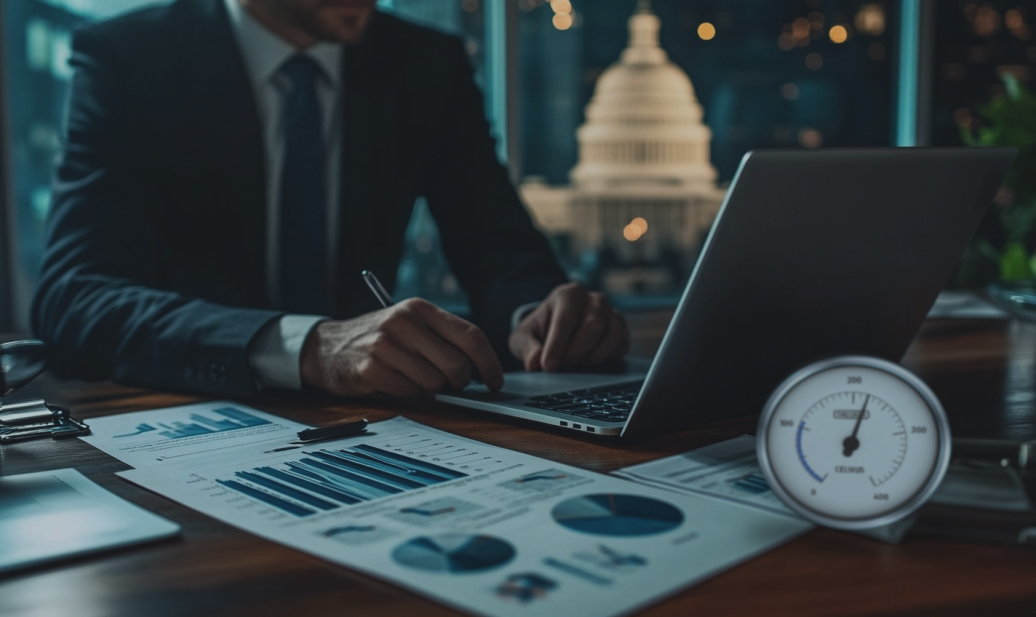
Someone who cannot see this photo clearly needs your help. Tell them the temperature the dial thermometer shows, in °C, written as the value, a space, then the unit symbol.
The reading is 220 °C
